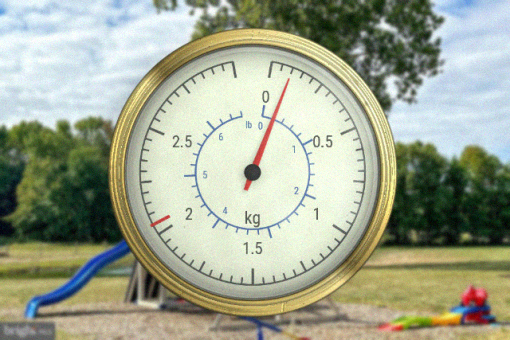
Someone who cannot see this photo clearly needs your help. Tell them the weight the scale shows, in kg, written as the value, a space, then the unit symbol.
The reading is 0.1 kg
